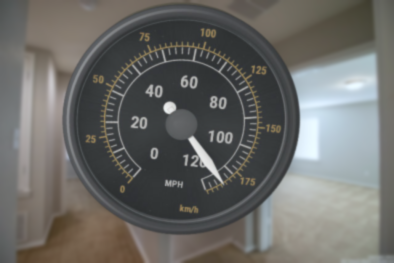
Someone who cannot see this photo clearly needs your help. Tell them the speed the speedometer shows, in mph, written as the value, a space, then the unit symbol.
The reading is 114 mph
